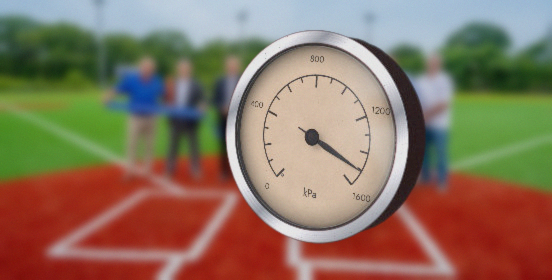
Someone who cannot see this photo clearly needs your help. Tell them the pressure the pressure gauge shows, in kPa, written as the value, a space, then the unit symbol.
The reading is 1500 kPa
